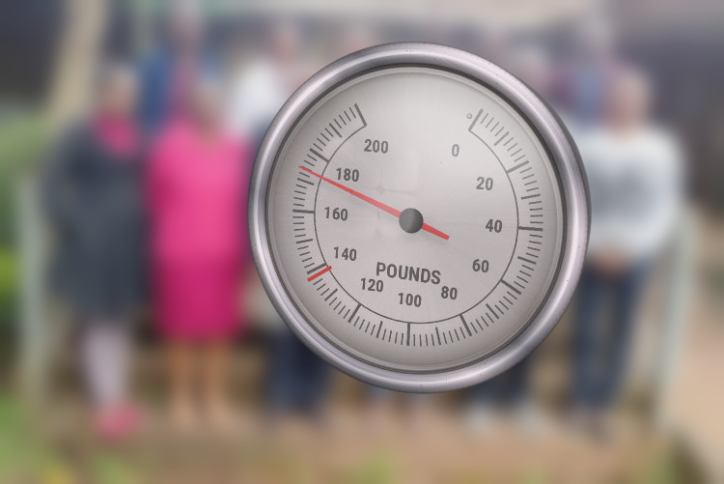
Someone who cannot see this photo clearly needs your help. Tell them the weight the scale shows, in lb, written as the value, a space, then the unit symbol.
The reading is 174 lb
